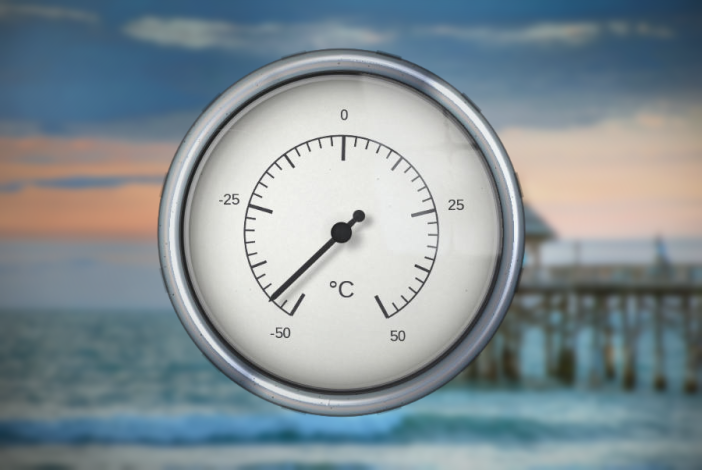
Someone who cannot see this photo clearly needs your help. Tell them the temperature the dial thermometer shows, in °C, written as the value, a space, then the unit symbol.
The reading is -45 °C
